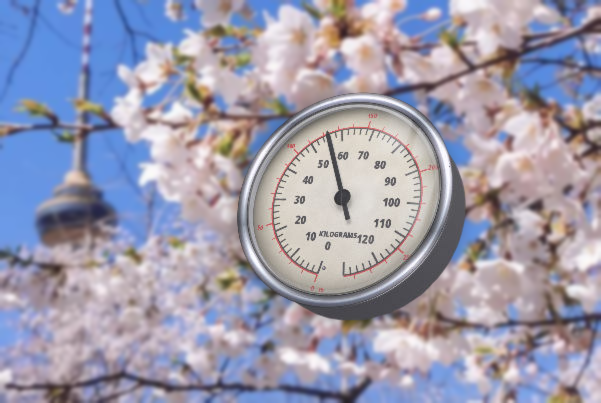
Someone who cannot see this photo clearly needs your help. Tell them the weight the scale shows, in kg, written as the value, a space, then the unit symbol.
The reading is 56 kg
